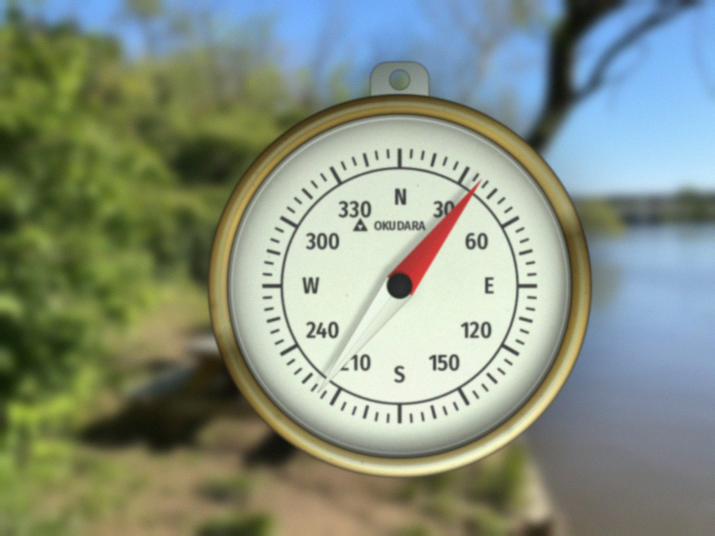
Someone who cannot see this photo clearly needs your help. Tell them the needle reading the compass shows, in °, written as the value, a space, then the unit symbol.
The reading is 37.5 °
